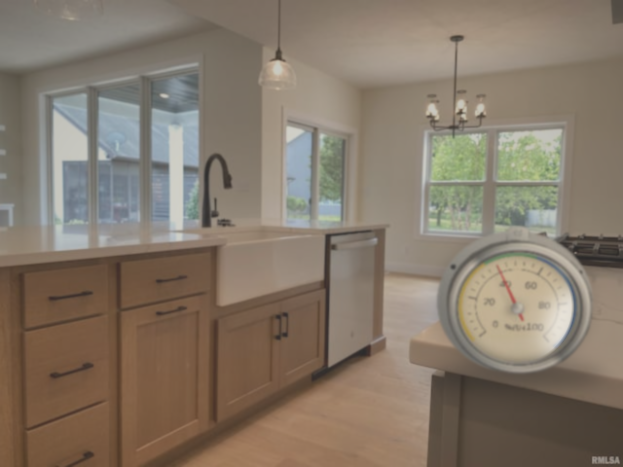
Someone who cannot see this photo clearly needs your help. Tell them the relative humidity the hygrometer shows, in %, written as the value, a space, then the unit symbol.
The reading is 40 %
